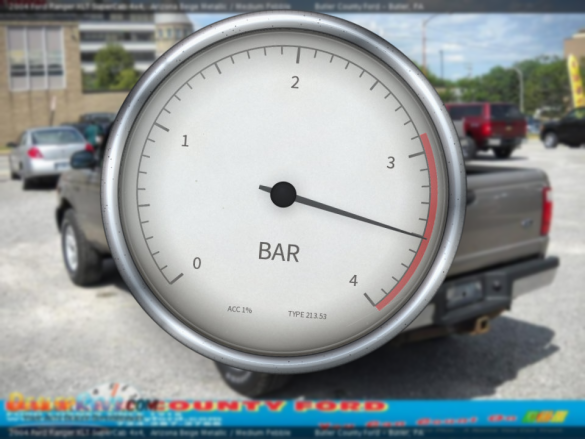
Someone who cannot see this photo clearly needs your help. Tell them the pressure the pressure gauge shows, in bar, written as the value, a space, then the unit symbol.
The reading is 3.5 bar
